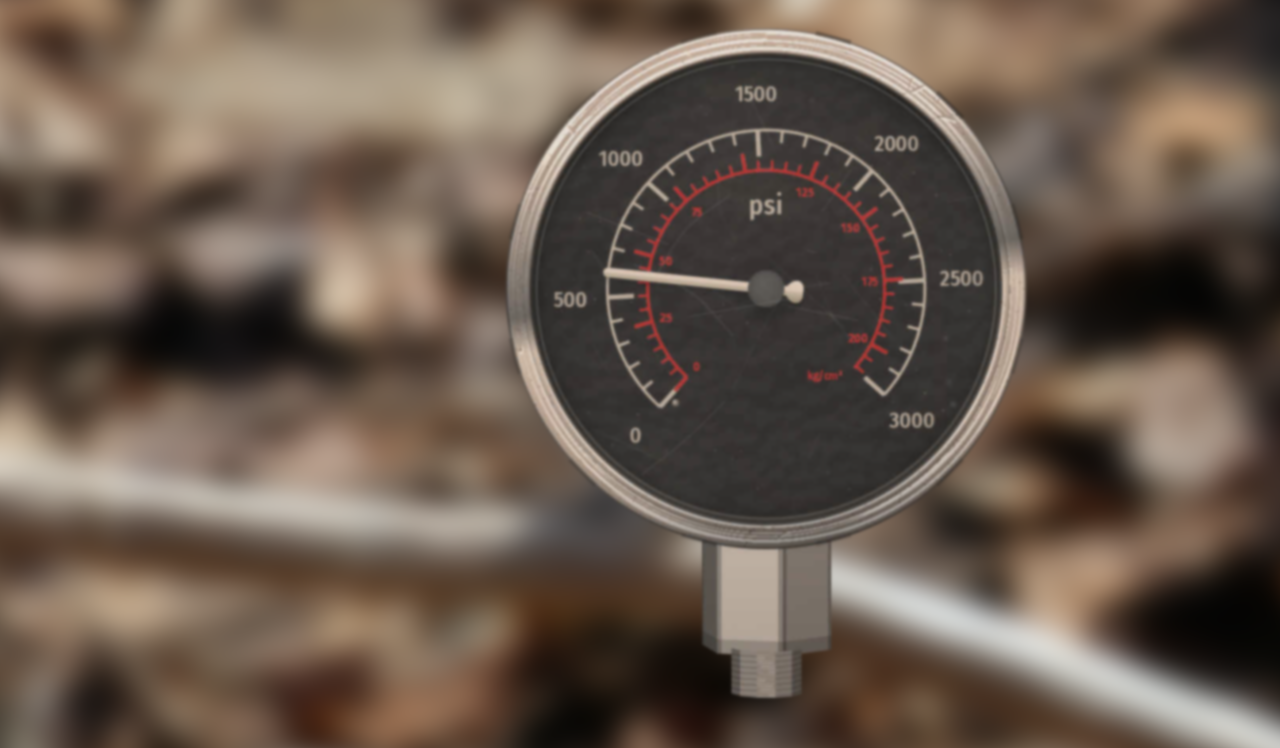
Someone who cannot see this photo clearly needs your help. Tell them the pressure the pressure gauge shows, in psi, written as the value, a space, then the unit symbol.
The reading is 600 psi
